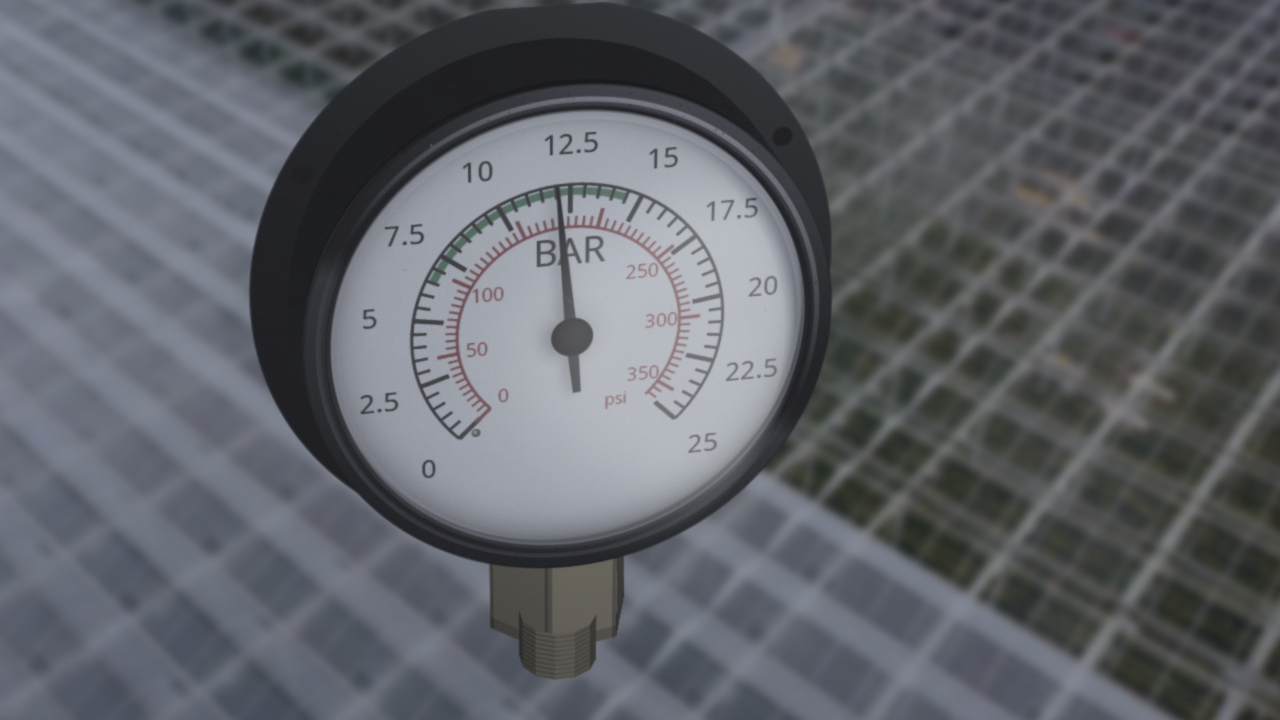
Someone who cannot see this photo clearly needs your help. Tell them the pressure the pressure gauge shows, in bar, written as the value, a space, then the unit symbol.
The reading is 12 bar
